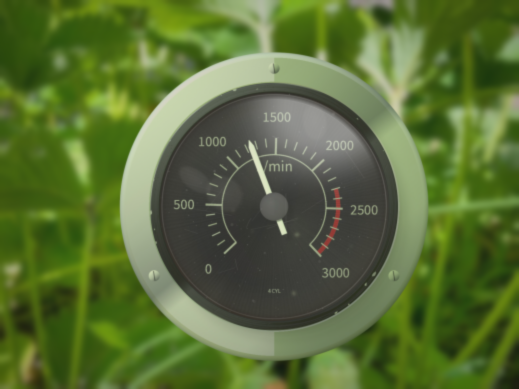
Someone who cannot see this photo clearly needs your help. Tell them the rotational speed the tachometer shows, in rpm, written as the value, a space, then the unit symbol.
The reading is 1250 rpm
